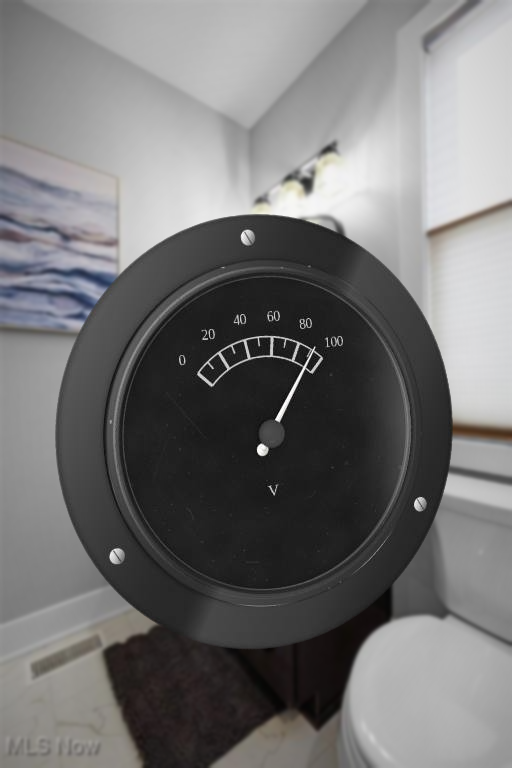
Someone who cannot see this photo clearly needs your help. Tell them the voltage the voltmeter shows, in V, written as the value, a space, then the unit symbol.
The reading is 90 V
